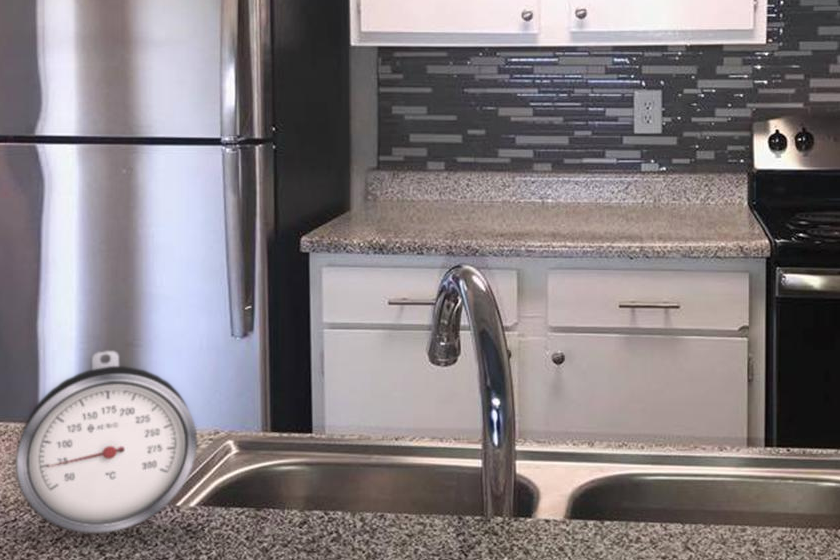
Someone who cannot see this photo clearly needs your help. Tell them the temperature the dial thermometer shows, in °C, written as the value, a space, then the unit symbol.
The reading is 75 °C
